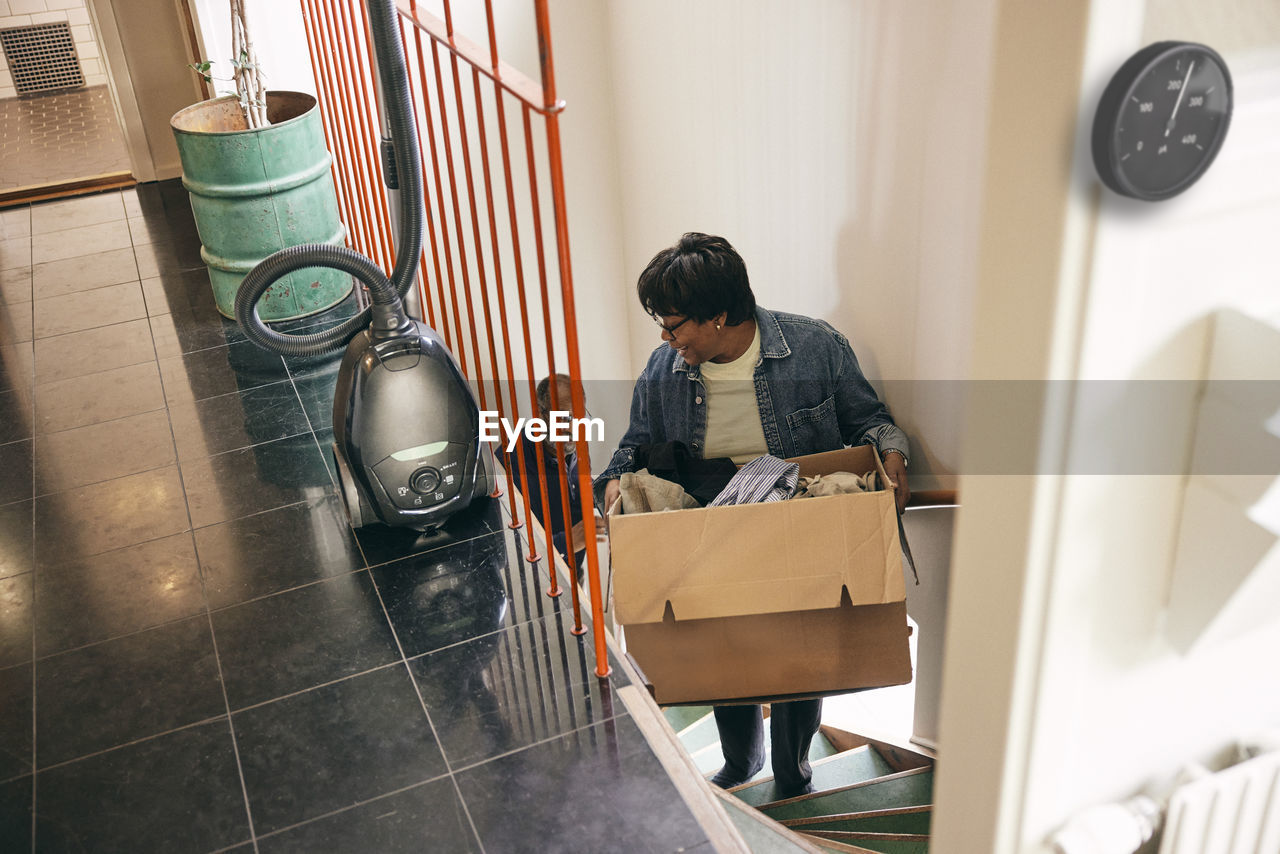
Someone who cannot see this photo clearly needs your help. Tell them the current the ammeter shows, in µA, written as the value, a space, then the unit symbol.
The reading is 225 µA
